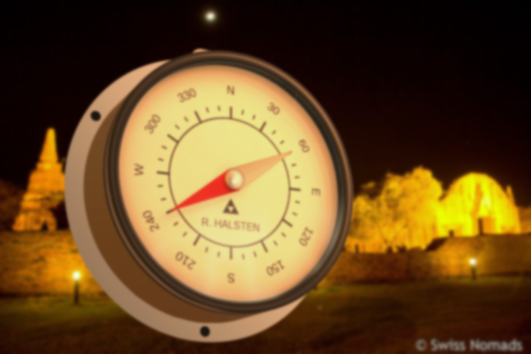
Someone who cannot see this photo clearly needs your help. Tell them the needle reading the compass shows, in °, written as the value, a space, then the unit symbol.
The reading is 240 °
